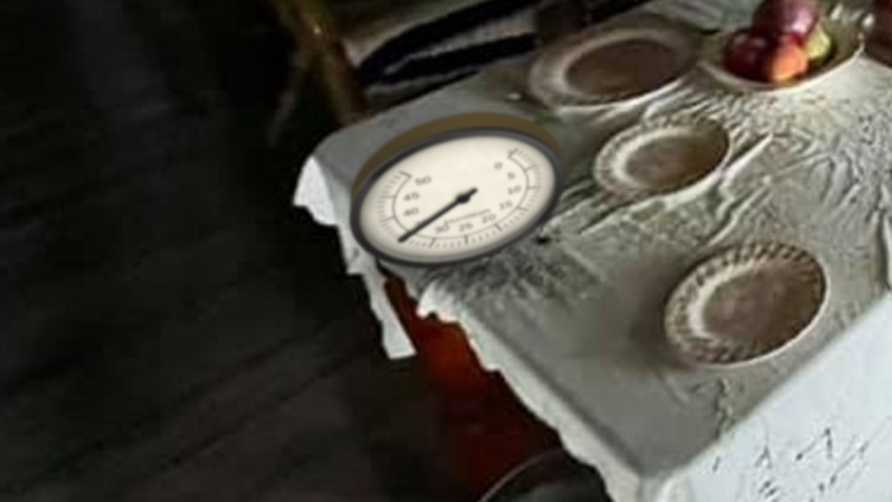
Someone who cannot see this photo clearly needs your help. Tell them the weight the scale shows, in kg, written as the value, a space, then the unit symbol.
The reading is 35 kg
